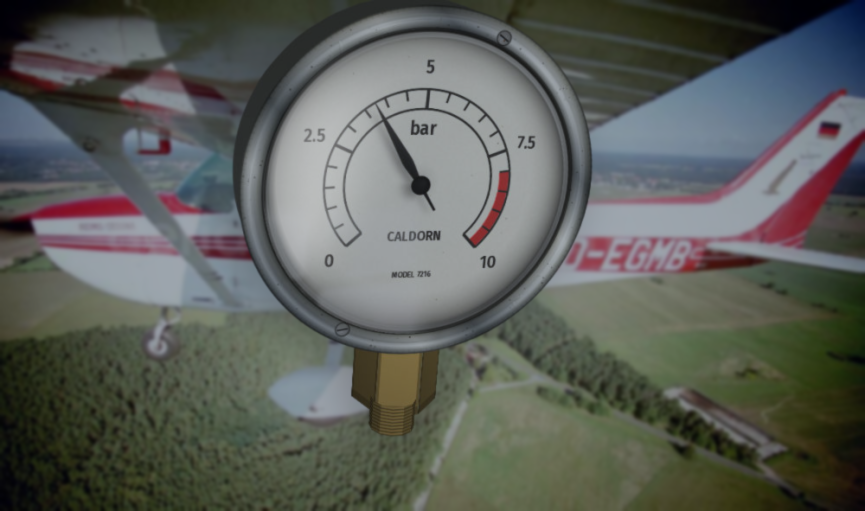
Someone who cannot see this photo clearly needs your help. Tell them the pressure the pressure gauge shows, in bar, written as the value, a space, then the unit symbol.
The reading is 3.75 bar
